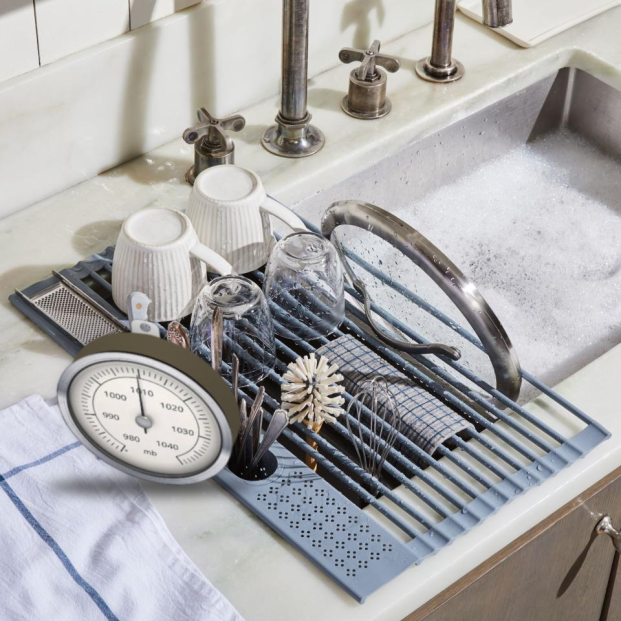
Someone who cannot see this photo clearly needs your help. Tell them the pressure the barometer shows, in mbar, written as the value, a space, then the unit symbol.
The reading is 1010 mbar
